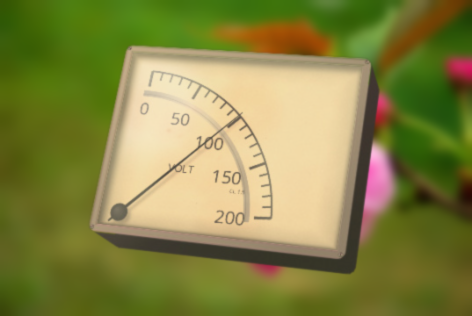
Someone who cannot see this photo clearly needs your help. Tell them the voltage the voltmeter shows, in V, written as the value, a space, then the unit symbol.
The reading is 100 V
